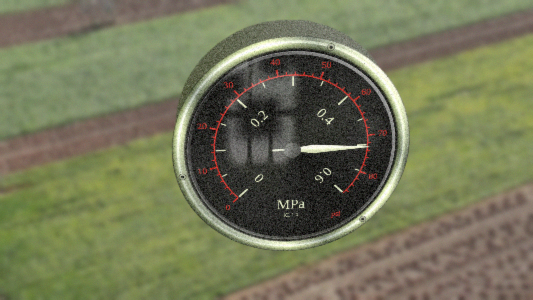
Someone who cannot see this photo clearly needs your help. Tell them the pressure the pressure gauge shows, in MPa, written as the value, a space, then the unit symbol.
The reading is 0.5 MPa
